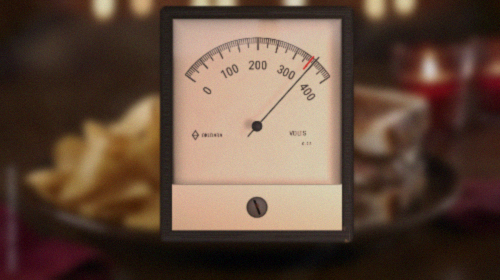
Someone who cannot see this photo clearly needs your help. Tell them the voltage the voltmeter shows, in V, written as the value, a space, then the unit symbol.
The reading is 350 V
